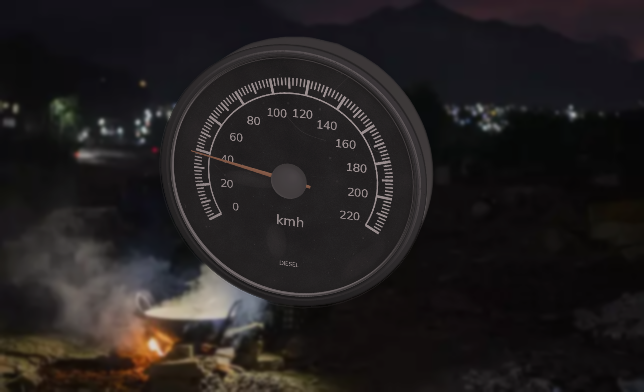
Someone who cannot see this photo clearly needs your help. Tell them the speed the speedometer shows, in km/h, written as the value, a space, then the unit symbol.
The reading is 40 km/h
